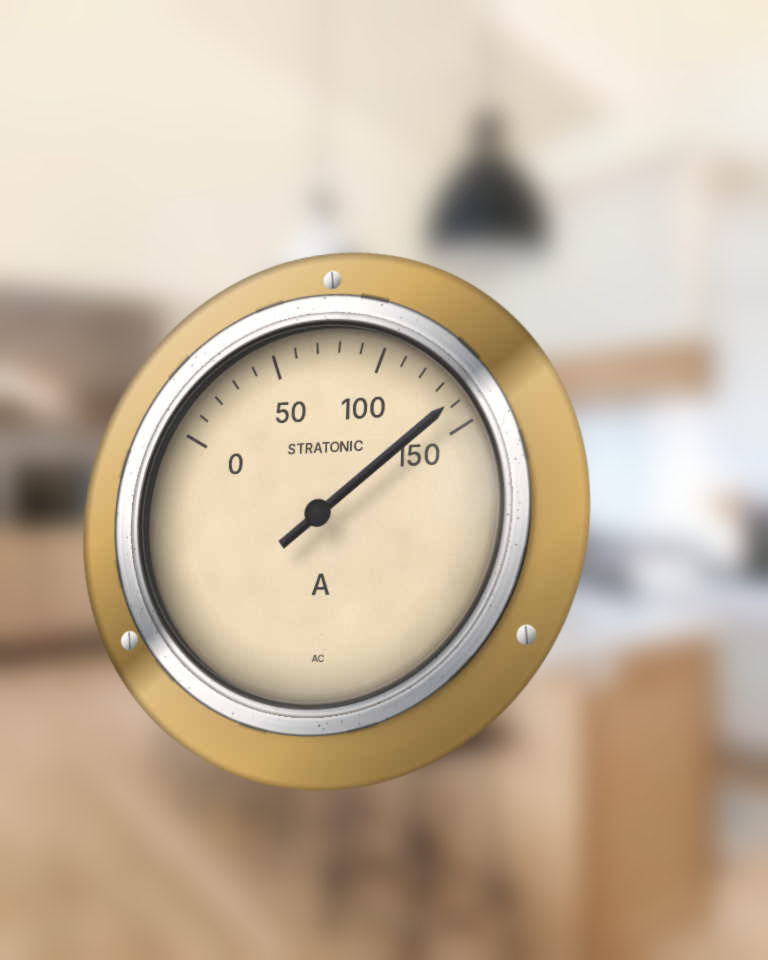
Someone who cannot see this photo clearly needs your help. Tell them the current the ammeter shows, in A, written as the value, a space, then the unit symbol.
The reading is 140 A
